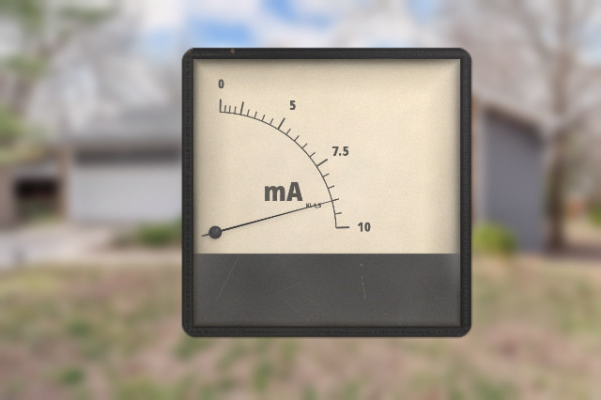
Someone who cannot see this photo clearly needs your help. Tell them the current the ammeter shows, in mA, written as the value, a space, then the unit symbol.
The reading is 9 mA
